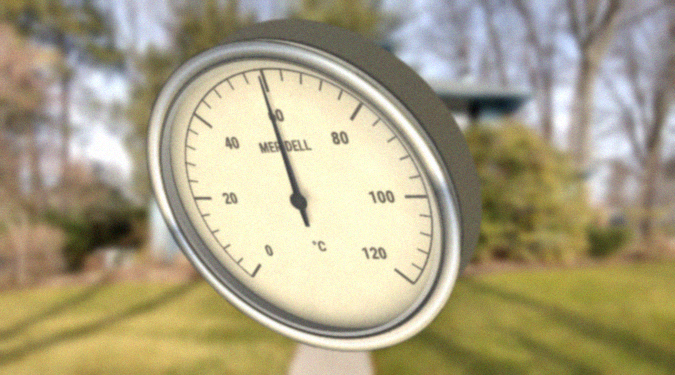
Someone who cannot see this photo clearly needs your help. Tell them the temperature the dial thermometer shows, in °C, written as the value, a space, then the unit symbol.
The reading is 60 °C
